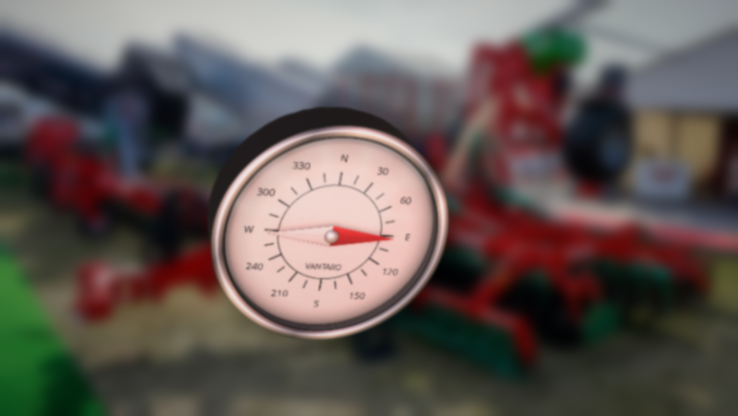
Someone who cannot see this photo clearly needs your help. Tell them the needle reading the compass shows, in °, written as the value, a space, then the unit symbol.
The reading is 90 °
